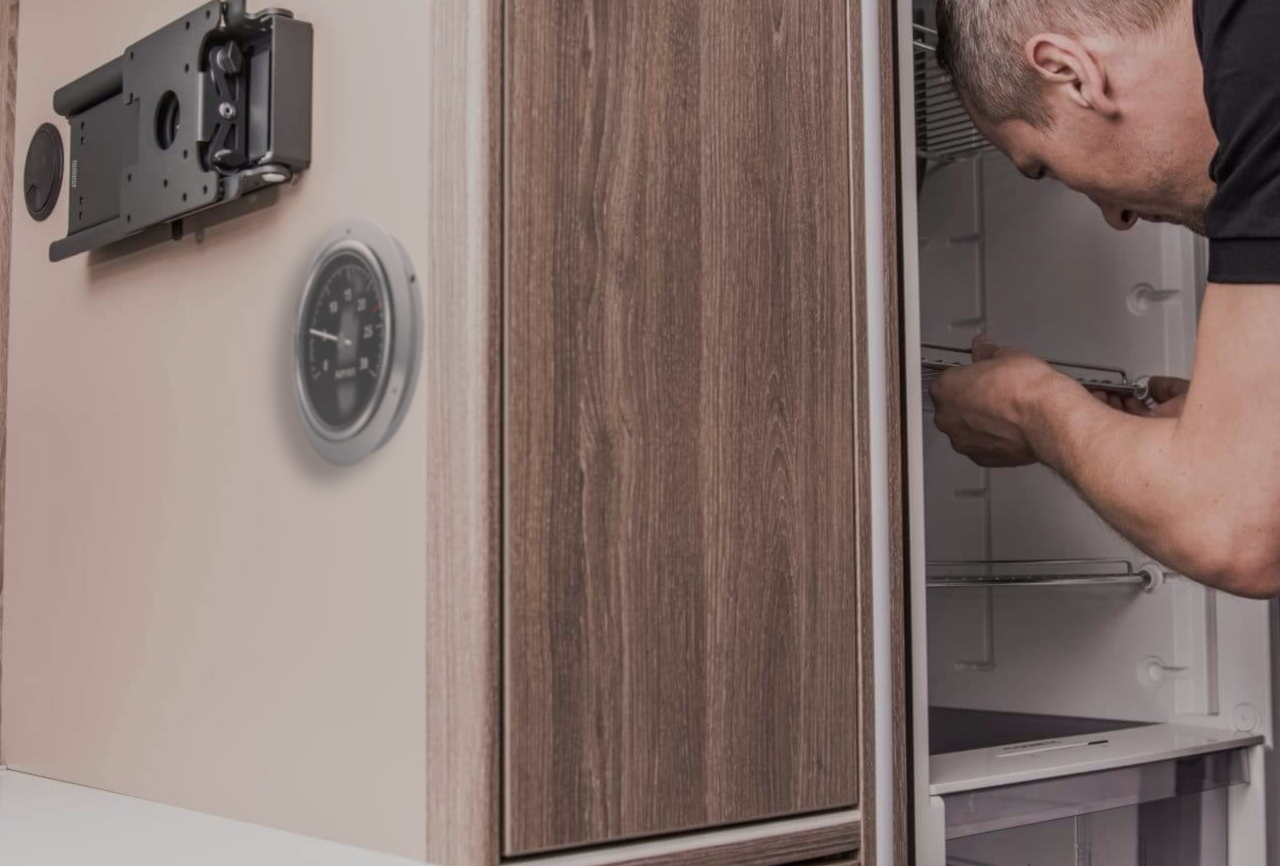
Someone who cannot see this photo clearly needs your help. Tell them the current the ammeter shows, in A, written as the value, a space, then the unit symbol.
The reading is 5 A
